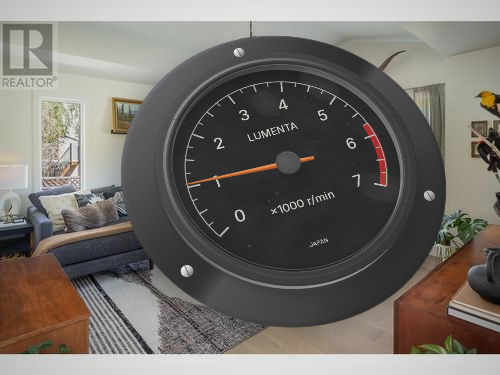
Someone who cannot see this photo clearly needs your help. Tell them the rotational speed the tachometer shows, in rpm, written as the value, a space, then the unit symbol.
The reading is 1000 rpm
